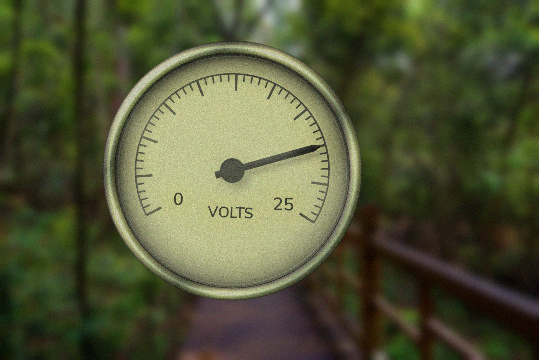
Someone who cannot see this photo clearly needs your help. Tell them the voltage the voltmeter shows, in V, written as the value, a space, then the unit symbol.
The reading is 20 V
